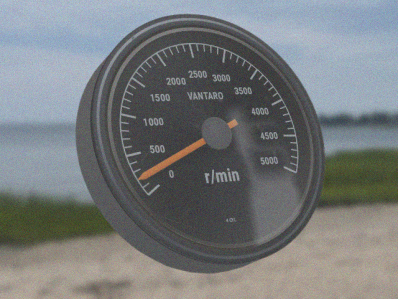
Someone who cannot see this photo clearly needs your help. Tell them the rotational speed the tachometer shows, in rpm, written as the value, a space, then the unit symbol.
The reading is 200 rpm
